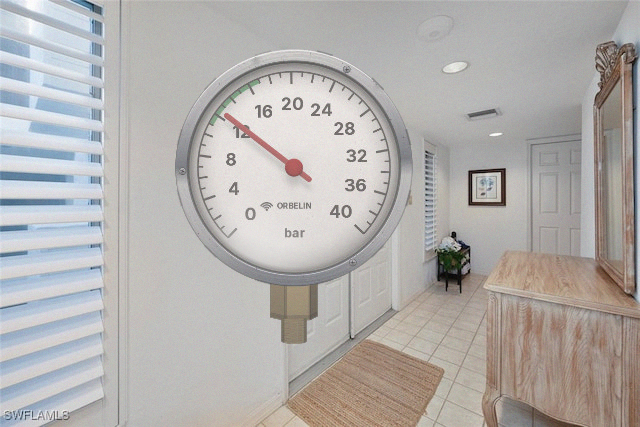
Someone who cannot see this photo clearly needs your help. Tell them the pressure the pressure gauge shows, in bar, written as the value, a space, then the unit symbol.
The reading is 12.5 bar
